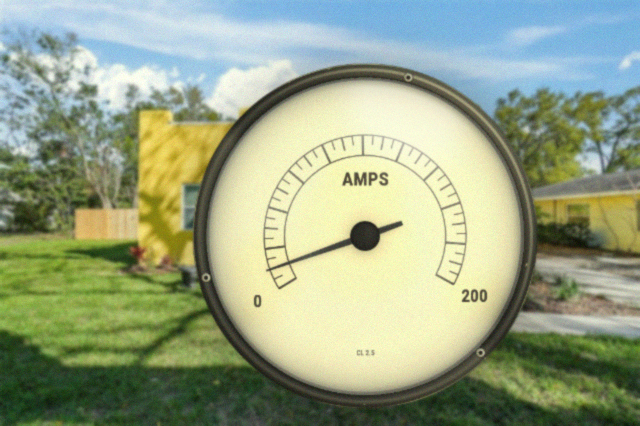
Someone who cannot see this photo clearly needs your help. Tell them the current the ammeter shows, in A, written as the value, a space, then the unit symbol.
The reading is 10 A
